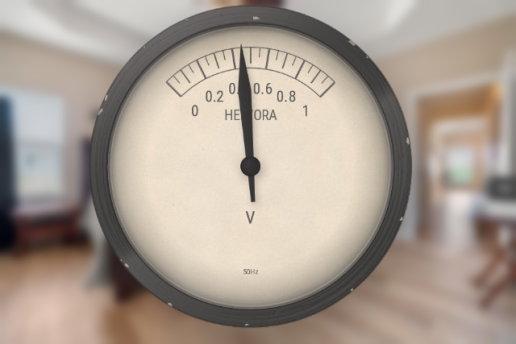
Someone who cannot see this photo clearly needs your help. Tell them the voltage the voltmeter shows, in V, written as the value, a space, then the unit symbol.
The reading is 0.45 V
